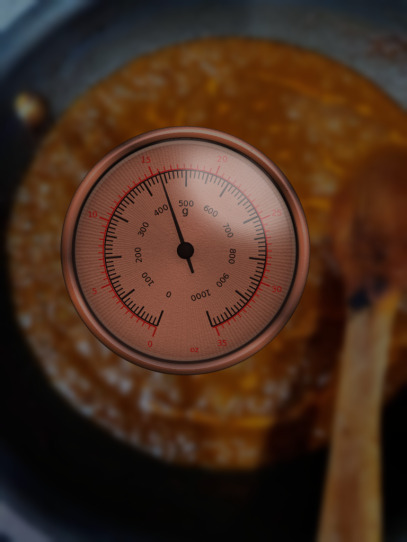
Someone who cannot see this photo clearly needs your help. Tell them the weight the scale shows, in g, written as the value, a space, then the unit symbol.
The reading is 440 g
